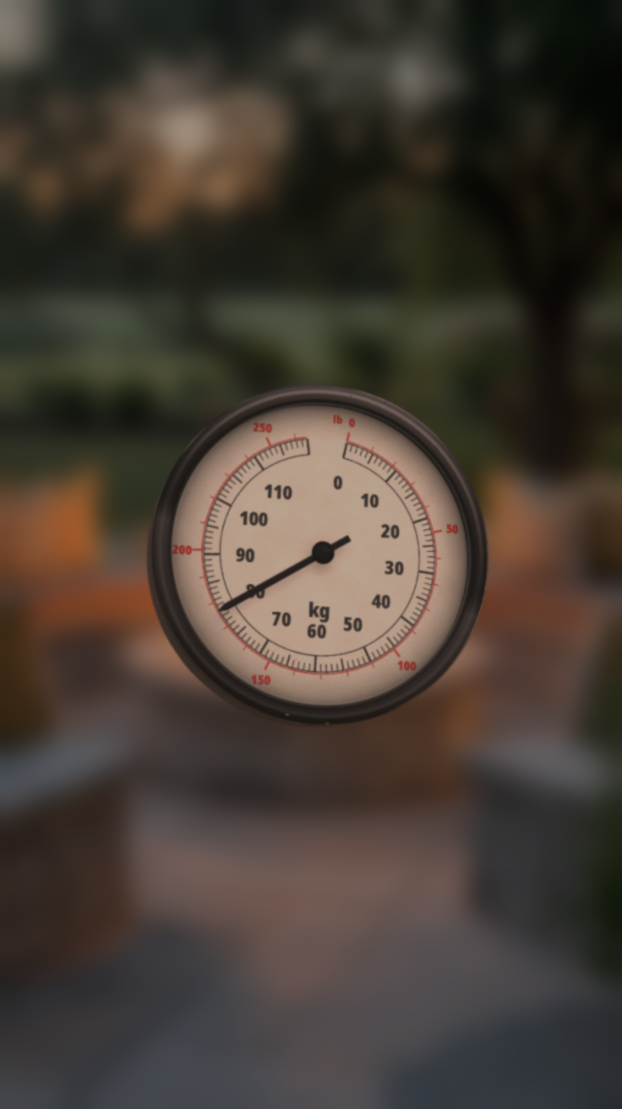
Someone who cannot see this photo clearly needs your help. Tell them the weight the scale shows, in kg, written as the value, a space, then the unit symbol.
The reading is 80 kg
